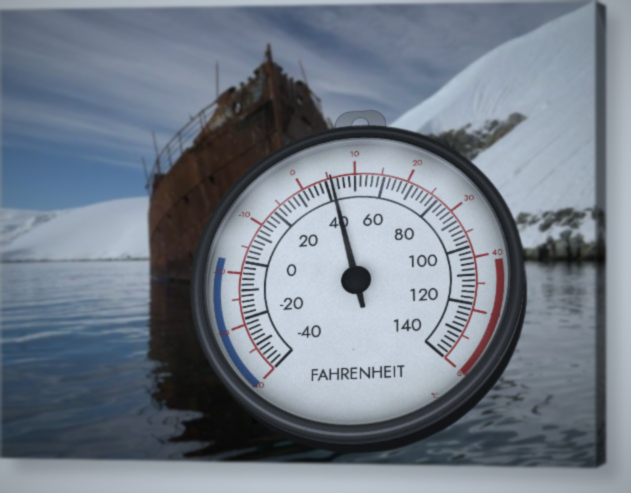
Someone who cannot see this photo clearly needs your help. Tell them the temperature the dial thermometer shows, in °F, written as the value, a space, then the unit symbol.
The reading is 42 °F
